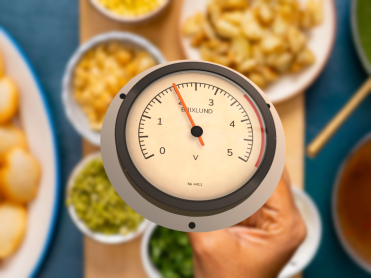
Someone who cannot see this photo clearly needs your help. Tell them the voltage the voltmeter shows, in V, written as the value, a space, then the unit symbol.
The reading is 2 V
